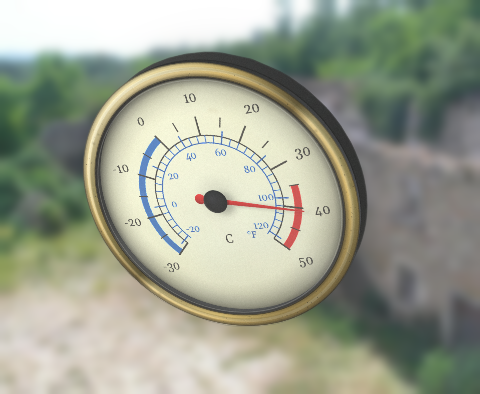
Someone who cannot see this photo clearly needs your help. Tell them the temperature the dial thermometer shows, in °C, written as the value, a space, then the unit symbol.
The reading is 40 °C
